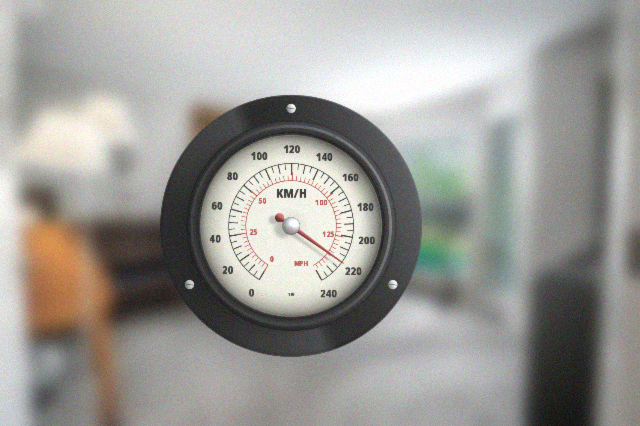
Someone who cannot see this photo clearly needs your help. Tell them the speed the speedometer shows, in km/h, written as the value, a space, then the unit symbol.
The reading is 220 km/h
